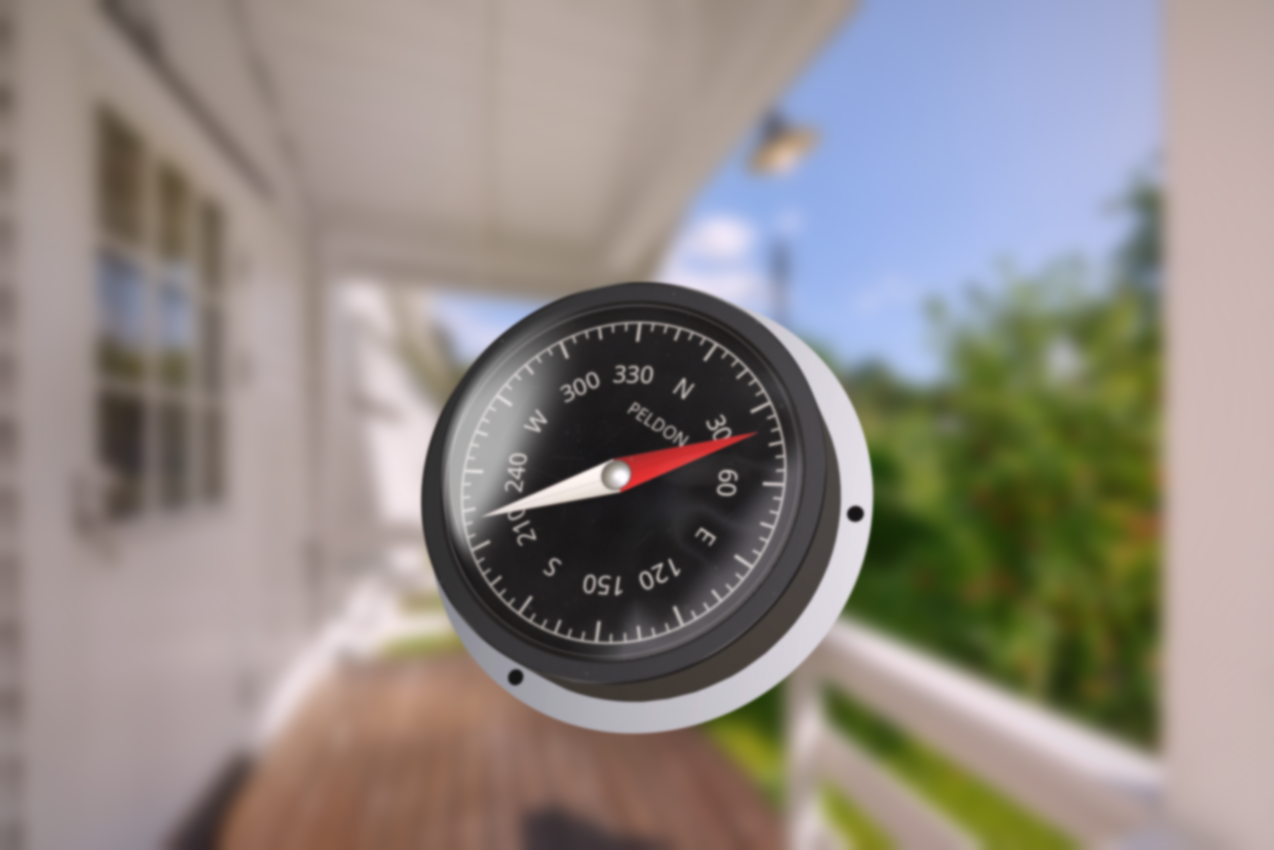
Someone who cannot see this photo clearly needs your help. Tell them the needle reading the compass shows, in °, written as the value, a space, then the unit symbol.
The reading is 40 °
